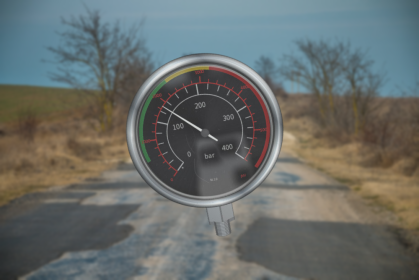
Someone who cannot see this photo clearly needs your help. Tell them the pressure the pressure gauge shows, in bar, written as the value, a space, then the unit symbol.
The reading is 130 bar
